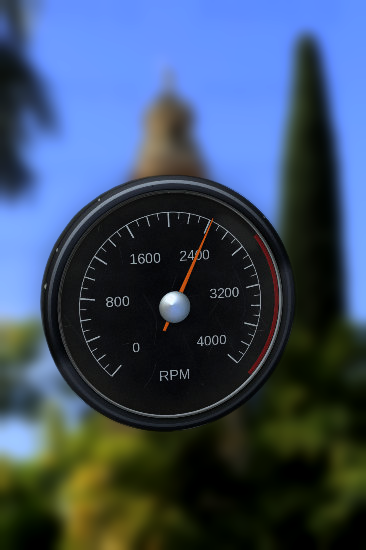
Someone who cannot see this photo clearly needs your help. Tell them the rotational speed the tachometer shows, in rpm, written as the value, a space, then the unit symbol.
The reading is 2400 rpm
